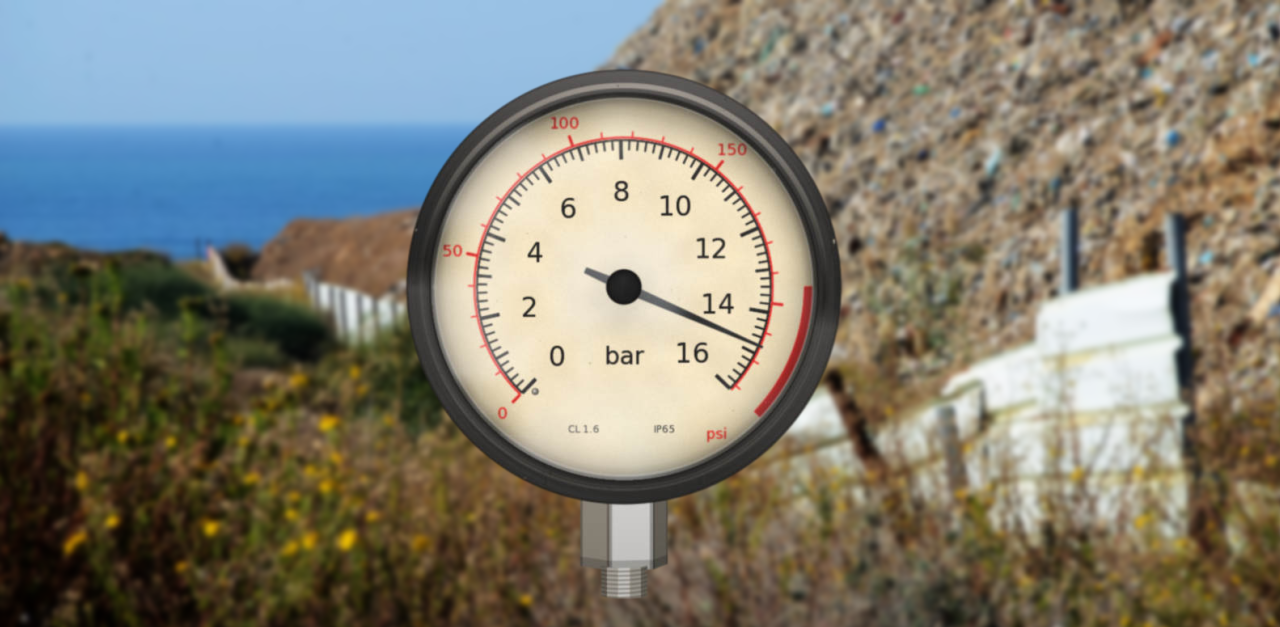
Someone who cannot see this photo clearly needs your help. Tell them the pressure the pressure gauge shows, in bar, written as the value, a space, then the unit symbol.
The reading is 14.8 bar
